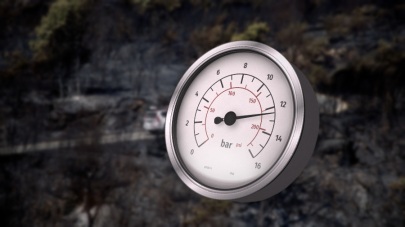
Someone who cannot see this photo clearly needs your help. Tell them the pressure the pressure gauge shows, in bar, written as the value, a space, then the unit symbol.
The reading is 12.5 bar
